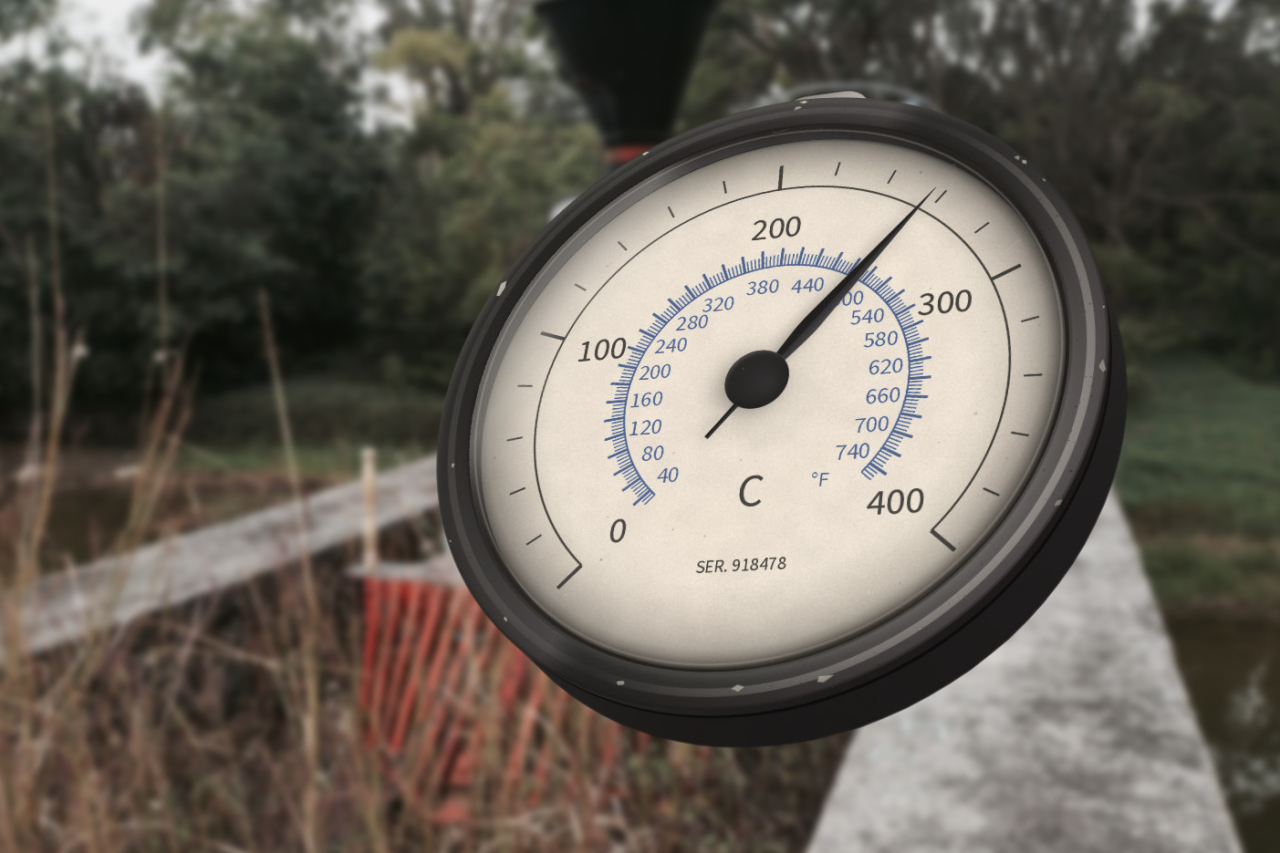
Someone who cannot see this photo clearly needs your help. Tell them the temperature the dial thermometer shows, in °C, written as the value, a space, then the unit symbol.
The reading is 260 °C
